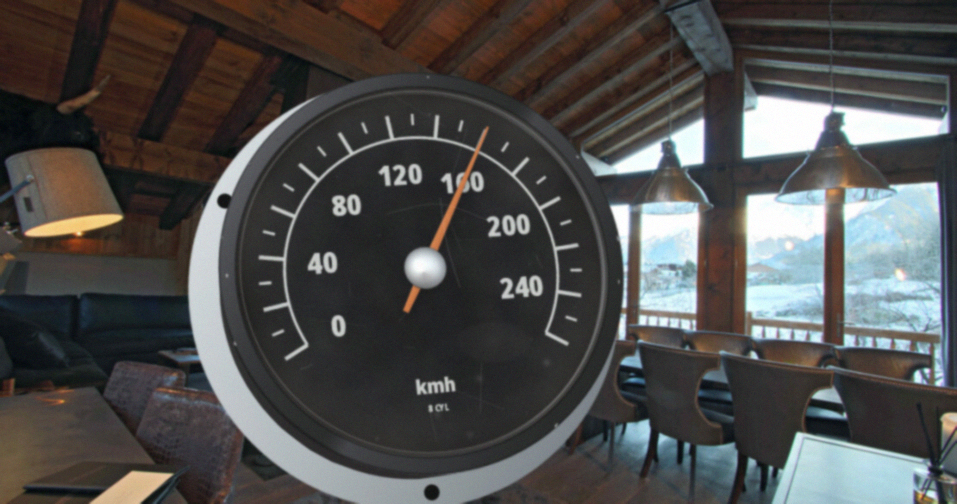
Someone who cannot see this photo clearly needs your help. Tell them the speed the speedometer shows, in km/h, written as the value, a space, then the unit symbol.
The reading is 160 km/h
